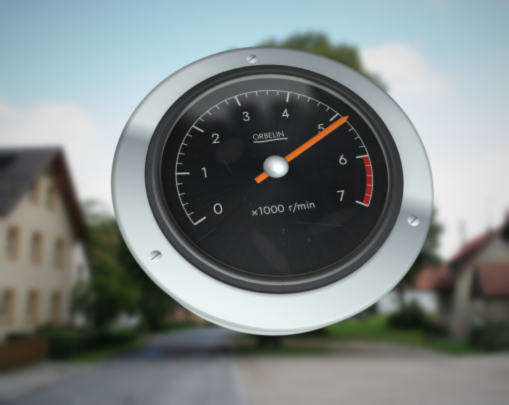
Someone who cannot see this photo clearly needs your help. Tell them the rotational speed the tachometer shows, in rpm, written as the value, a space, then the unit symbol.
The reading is 5200 rpm
